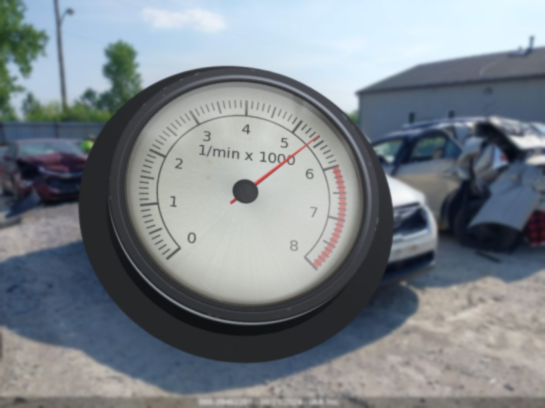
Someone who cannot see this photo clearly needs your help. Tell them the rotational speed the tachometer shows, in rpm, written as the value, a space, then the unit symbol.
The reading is 5400 rpm
